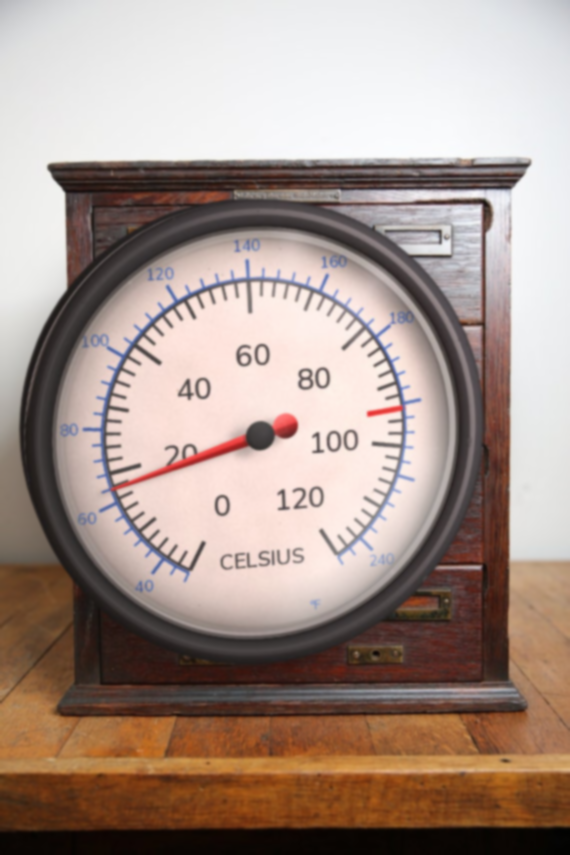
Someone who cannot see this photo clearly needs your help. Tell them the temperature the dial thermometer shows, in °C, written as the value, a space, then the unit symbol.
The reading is 18 °C
